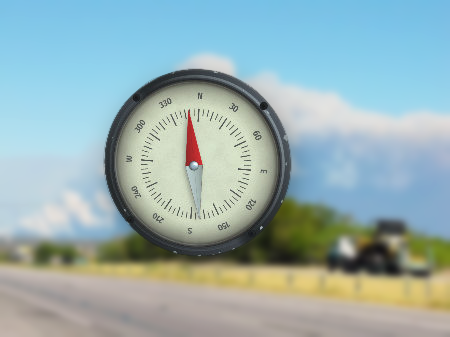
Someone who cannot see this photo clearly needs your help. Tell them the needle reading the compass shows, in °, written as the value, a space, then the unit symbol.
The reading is 350 °
